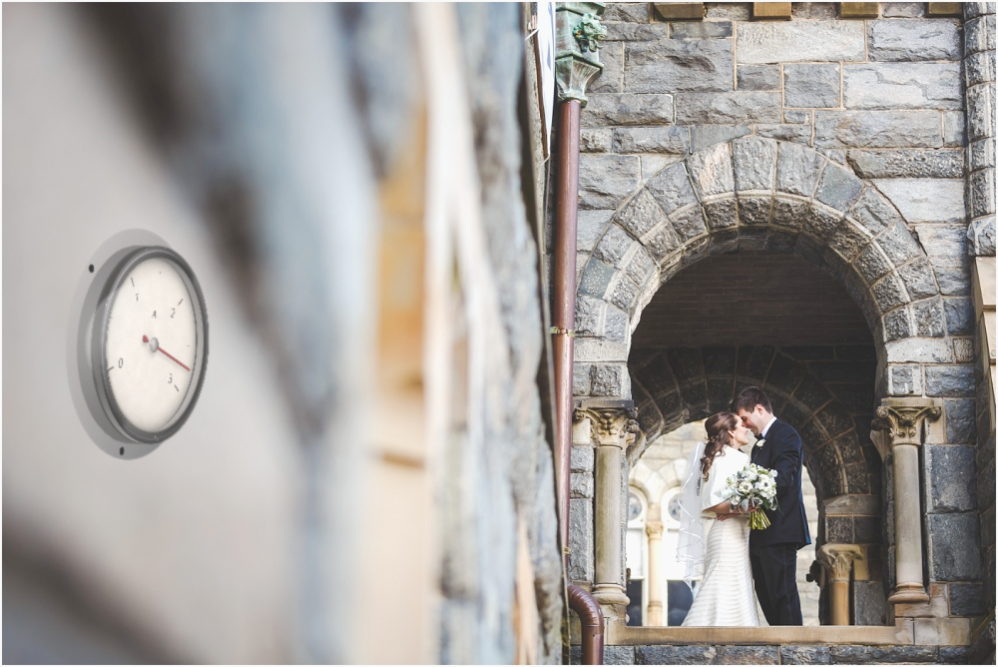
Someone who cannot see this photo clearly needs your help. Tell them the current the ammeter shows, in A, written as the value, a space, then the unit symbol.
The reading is 2.75 A
